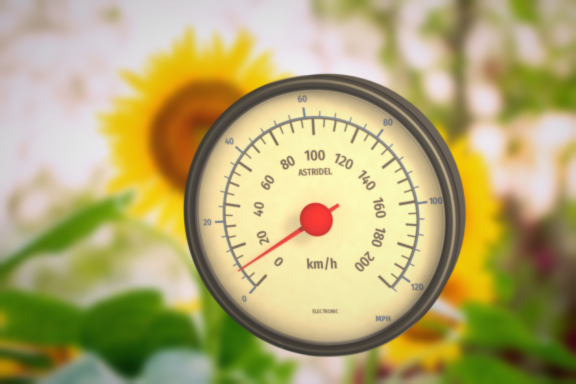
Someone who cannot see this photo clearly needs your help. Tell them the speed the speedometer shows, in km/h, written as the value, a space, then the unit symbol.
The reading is 10 km/h
